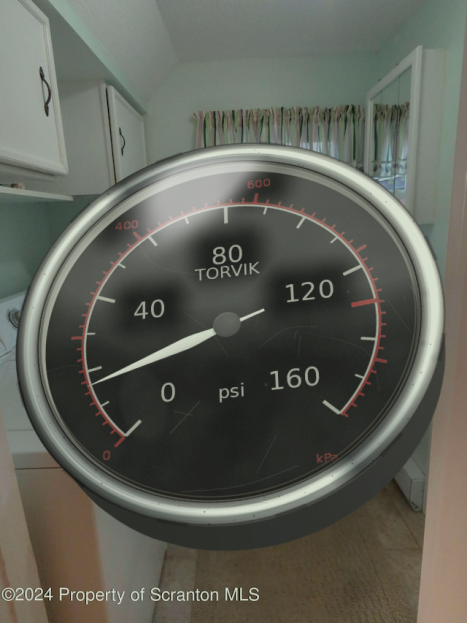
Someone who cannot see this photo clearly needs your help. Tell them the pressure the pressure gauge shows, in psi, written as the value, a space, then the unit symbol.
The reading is 15 psi
